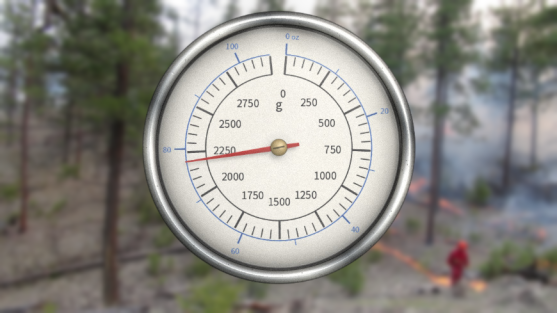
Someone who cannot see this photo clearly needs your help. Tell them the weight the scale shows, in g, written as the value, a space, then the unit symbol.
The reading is 2200 g
